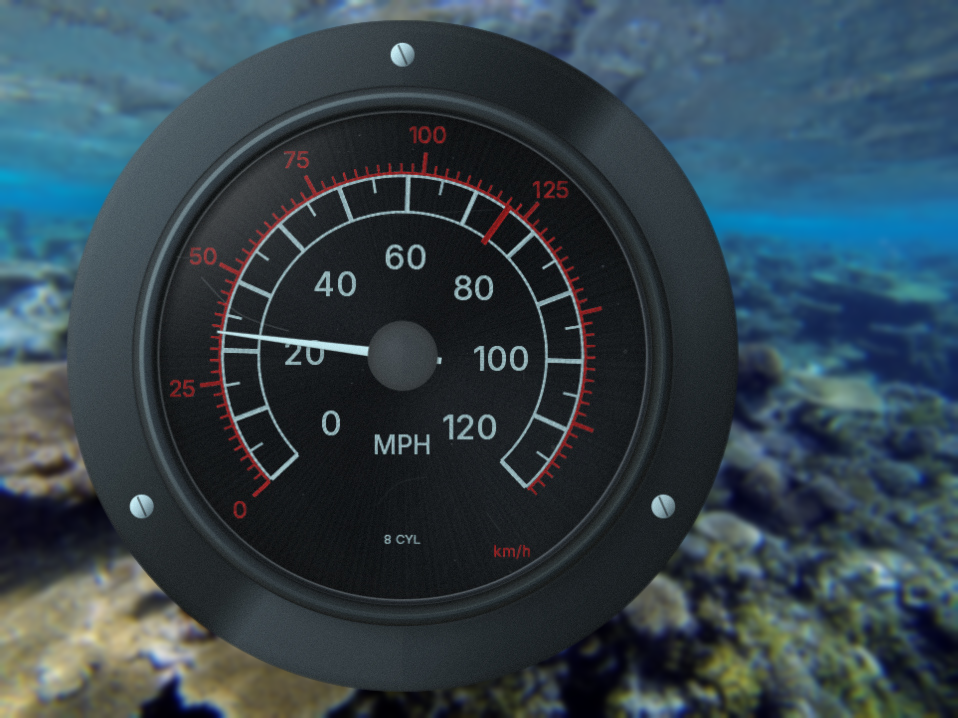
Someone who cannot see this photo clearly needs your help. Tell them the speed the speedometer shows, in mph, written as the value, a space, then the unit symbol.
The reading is 22.5 mph
